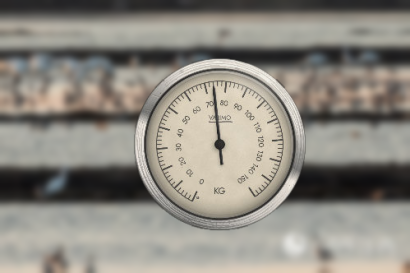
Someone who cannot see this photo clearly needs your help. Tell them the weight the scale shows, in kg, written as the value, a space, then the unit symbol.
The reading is 74 kg
